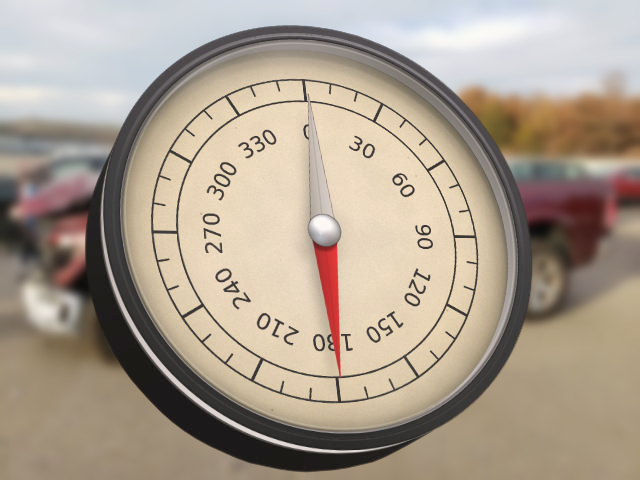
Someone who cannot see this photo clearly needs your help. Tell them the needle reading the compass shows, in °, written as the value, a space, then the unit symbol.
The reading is 180 °
